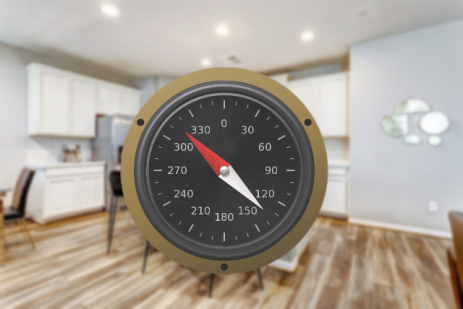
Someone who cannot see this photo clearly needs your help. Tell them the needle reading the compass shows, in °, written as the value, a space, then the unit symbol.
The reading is 315 °
